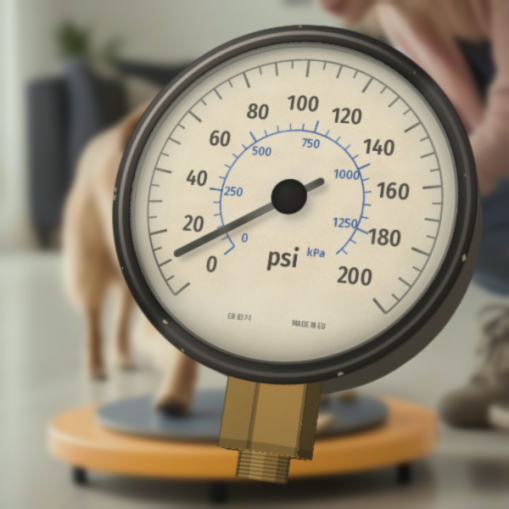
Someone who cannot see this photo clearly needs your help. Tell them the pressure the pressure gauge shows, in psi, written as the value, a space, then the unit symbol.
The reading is 10 psi
